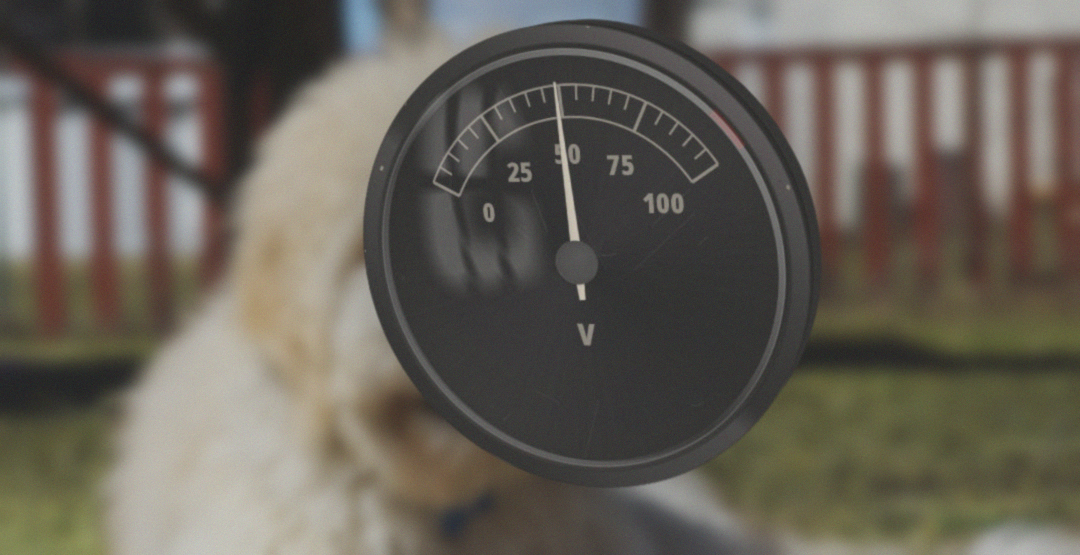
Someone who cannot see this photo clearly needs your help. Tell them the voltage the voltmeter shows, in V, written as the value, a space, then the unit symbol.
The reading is 50 V
